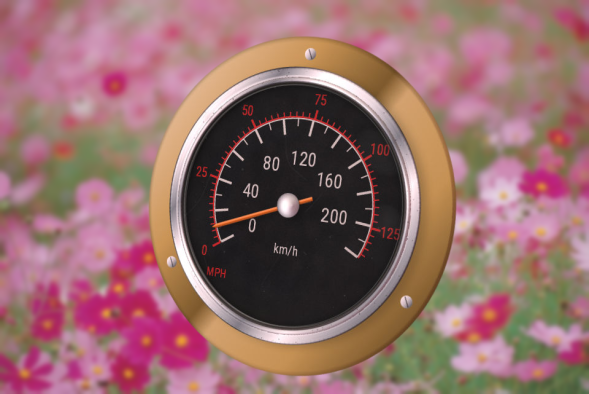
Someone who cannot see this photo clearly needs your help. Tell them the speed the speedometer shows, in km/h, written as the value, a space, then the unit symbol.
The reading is 10 km/h
